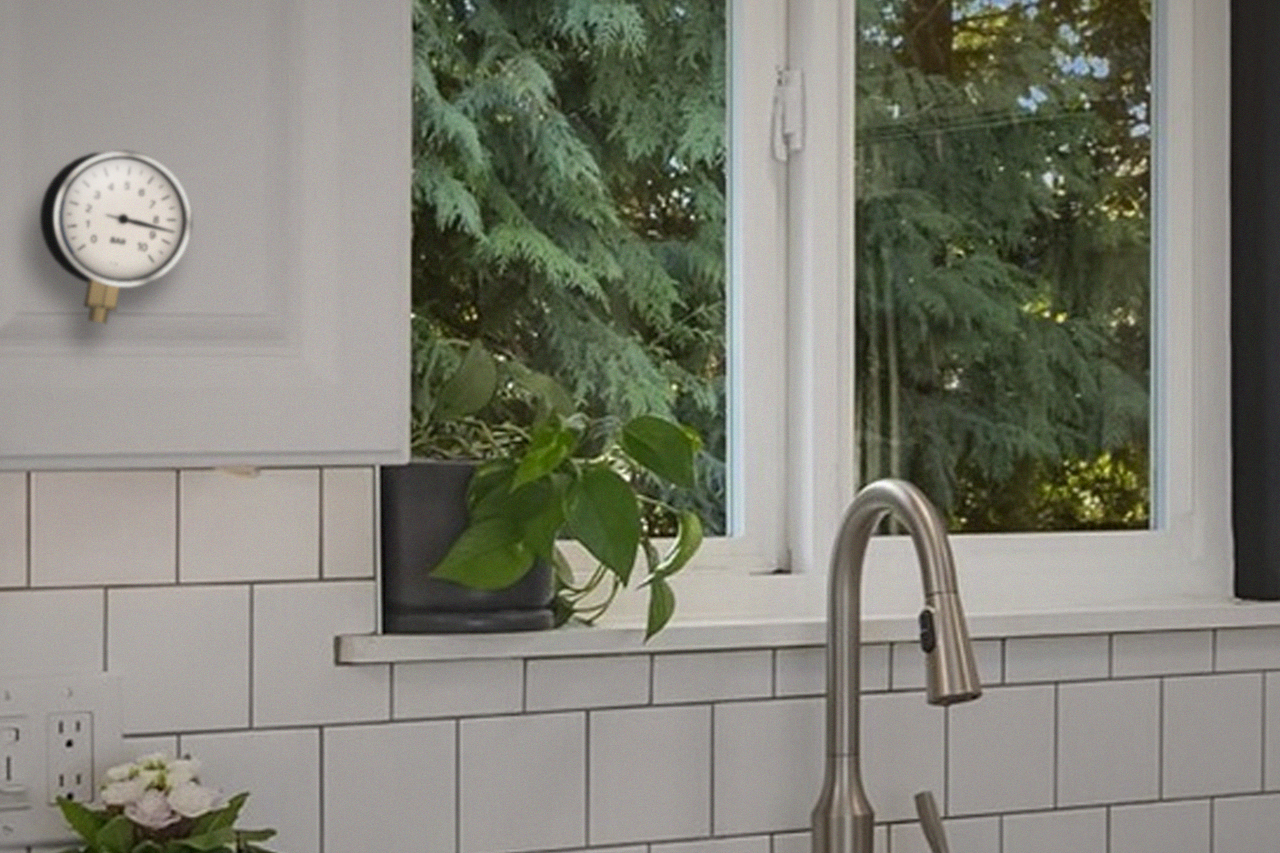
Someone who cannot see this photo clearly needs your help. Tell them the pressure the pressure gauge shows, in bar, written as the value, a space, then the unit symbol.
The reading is 8.5 bar
